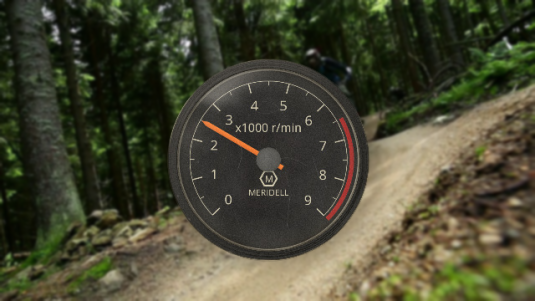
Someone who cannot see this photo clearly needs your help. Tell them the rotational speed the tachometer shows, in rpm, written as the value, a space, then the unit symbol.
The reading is 2500 rpm
